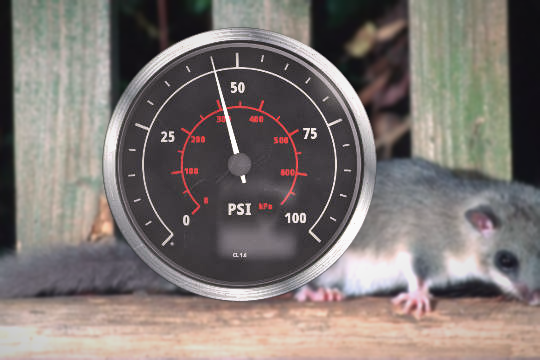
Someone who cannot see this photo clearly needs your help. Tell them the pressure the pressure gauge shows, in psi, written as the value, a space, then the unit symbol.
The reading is 45 psi
